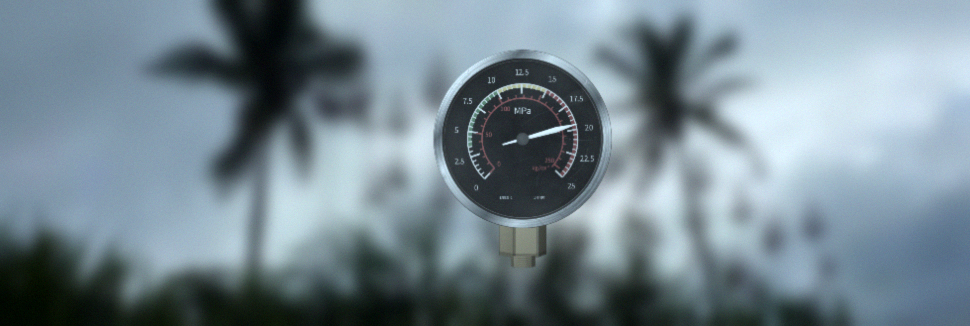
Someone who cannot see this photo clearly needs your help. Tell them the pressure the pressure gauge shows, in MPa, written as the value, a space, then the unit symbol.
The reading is 19.5 MPa
